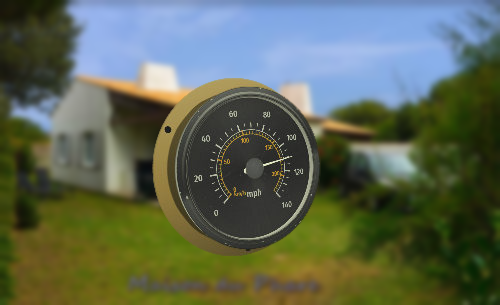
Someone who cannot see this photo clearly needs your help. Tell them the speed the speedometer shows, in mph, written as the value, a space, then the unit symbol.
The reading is 110 mph
